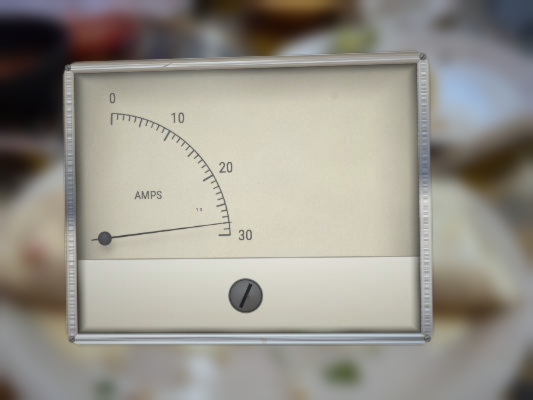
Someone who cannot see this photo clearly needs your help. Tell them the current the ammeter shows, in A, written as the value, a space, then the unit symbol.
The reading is 28 A
